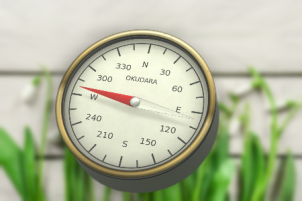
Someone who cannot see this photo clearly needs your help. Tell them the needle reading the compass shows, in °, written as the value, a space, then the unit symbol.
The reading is 277.5 °
